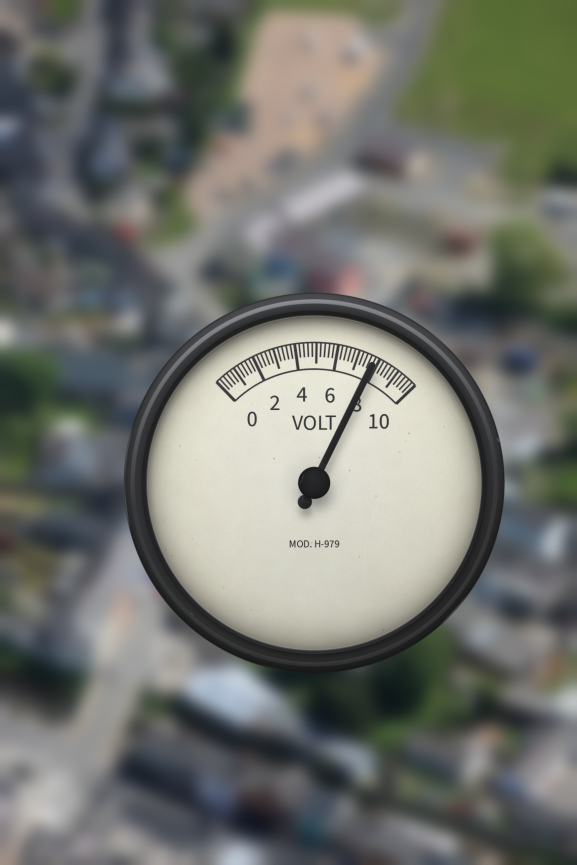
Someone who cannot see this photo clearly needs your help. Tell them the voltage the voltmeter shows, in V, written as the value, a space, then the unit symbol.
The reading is 7.8 V
